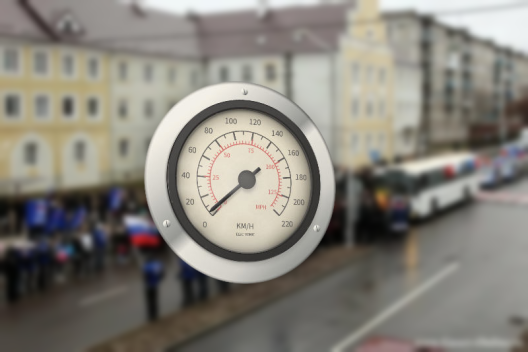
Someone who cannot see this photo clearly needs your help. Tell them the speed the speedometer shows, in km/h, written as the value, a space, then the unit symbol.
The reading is 5 km/h
